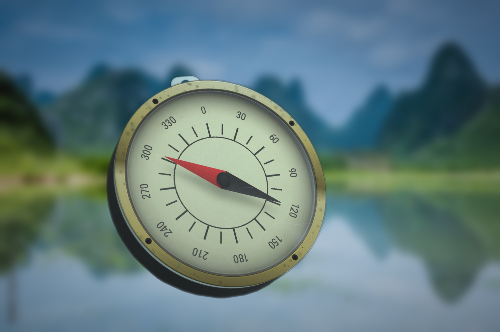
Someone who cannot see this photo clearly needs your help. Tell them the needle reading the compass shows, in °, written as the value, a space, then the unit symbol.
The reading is 300 °
